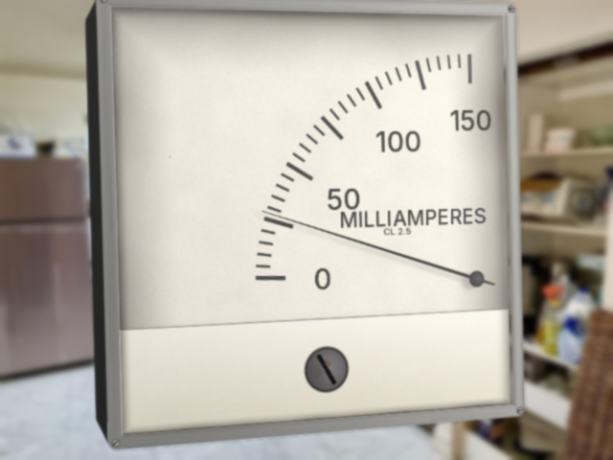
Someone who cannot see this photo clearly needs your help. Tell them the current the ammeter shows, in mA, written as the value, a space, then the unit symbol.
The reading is 27.5 mA
